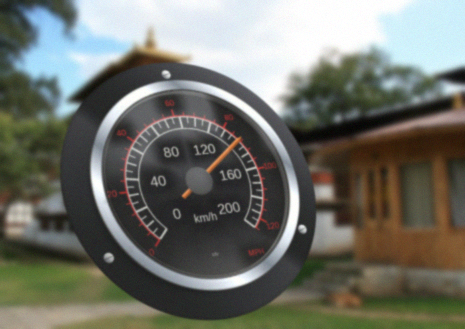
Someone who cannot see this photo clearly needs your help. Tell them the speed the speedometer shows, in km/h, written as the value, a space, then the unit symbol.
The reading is 140 km/h
